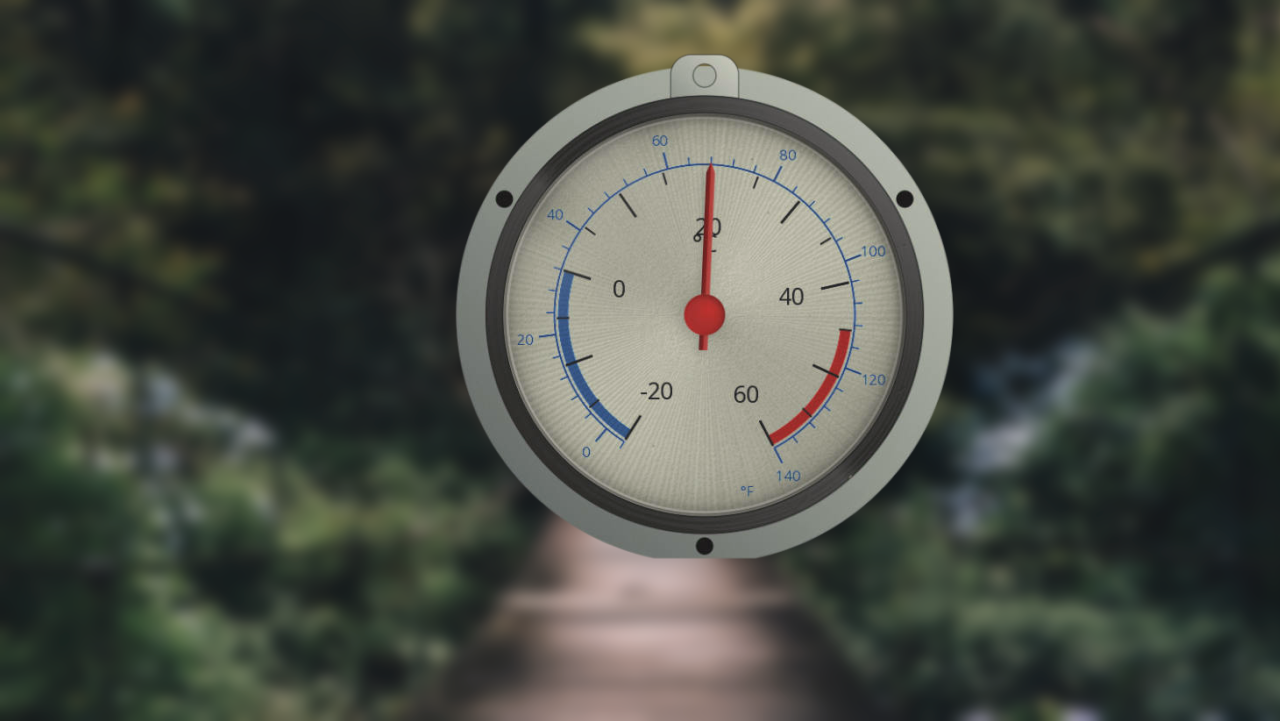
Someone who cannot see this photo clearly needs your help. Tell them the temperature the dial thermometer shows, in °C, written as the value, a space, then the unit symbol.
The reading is 20 °C
